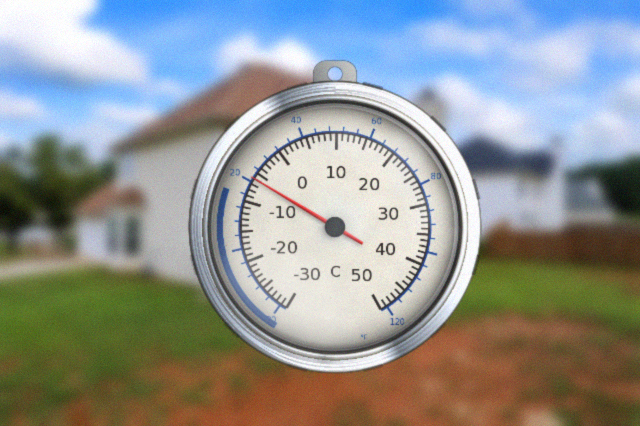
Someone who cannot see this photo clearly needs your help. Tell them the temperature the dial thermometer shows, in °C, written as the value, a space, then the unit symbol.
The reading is -6 °C
